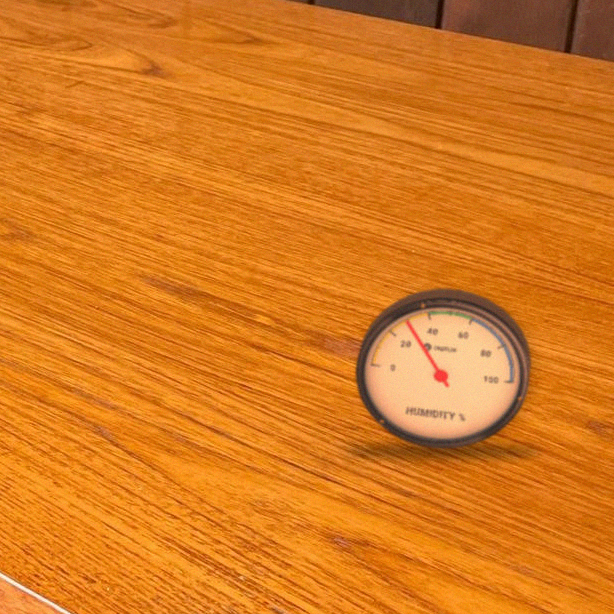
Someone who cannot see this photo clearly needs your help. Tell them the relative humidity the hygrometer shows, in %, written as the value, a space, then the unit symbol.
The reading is 30 %
